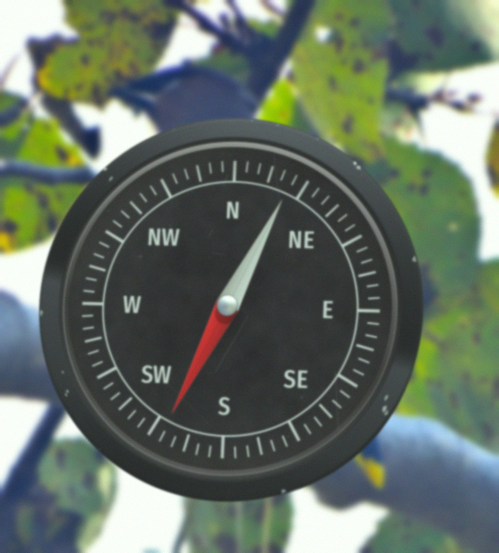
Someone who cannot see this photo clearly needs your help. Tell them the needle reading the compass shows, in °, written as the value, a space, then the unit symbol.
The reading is 205 °
